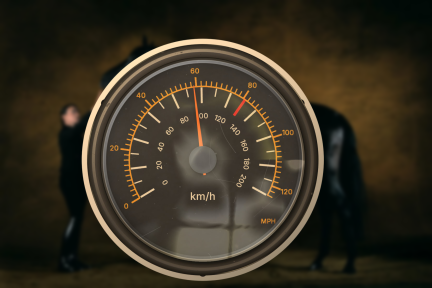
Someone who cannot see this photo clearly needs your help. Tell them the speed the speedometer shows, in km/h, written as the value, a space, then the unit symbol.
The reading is 95 km/h
